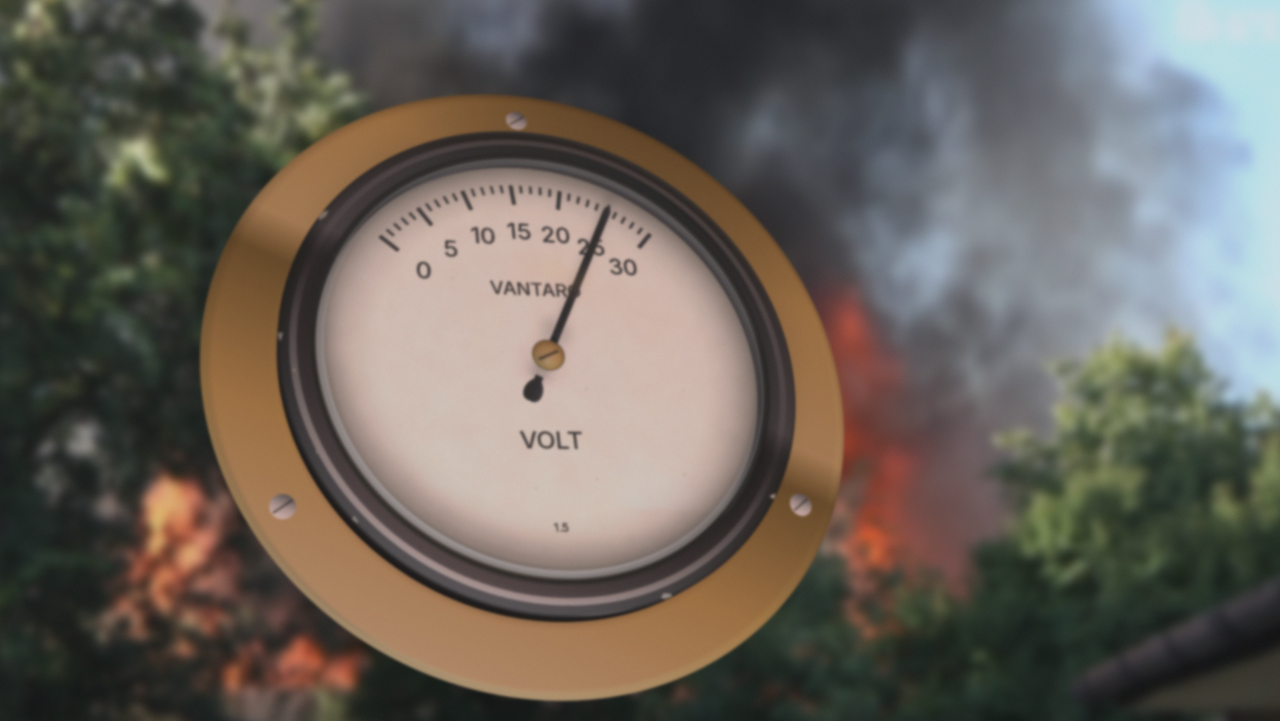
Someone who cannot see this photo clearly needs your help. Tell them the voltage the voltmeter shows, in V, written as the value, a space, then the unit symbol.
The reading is 25 V
